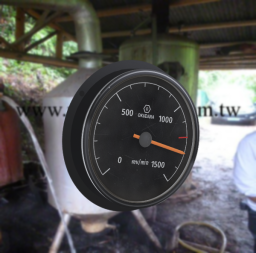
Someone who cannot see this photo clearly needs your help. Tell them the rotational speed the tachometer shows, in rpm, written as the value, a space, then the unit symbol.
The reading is 1300 rpm
